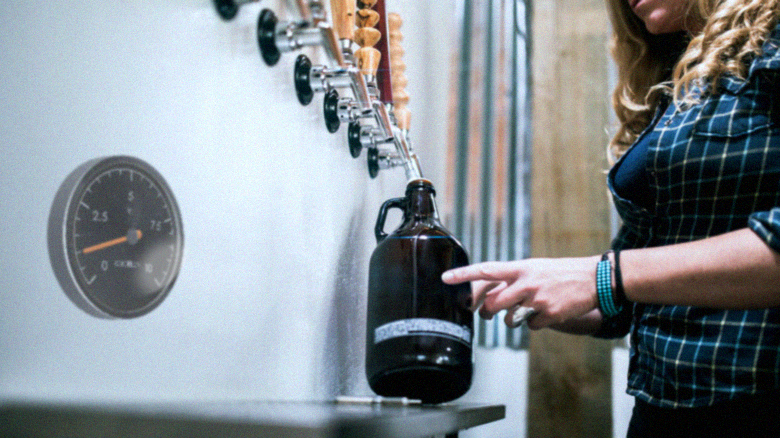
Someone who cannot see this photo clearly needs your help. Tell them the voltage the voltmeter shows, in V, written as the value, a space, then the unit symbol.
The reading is 1 V
